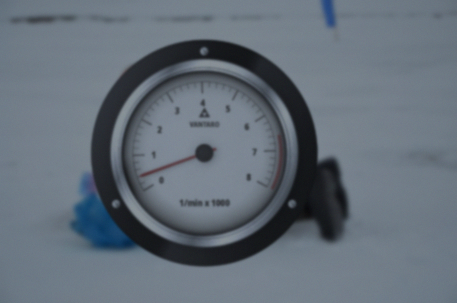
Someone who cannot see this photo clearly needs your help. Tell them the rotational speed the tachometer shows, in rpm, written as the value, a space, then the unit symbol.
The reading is 400 rpm
